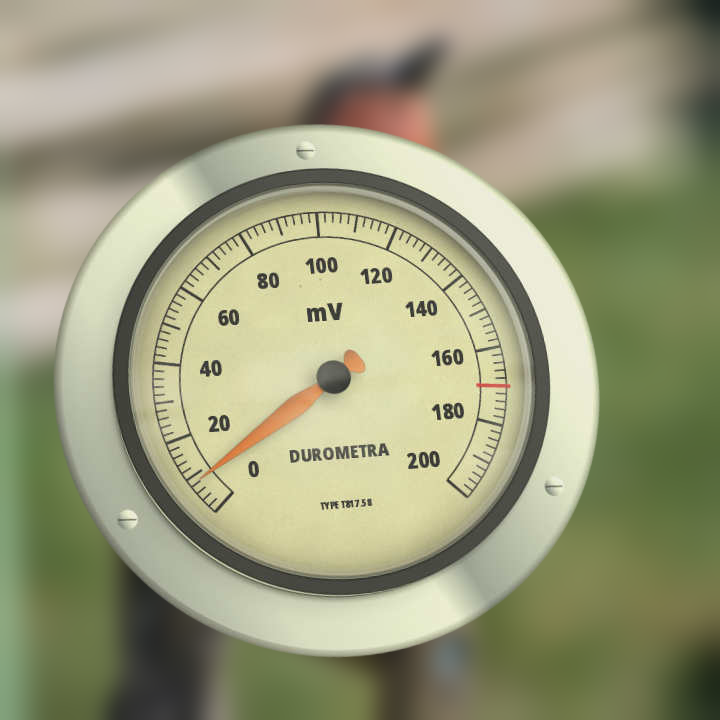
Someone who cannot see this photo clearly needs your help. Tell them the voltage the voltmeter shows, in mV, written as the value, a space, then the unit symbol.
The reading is 8 mV
